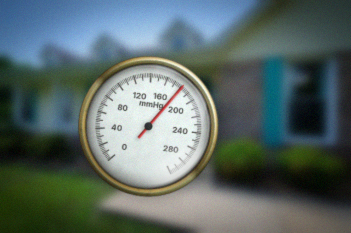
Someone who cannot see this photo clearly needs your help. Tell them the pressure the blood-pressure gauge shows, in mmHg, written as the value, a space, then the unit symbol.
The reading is 180 mmHg
